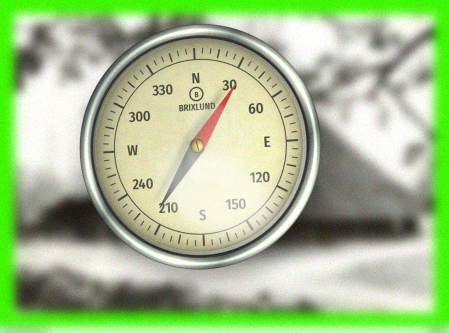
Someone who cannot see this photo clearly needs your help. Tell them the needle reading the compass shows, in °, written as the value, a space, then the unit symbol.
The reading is 35 °
